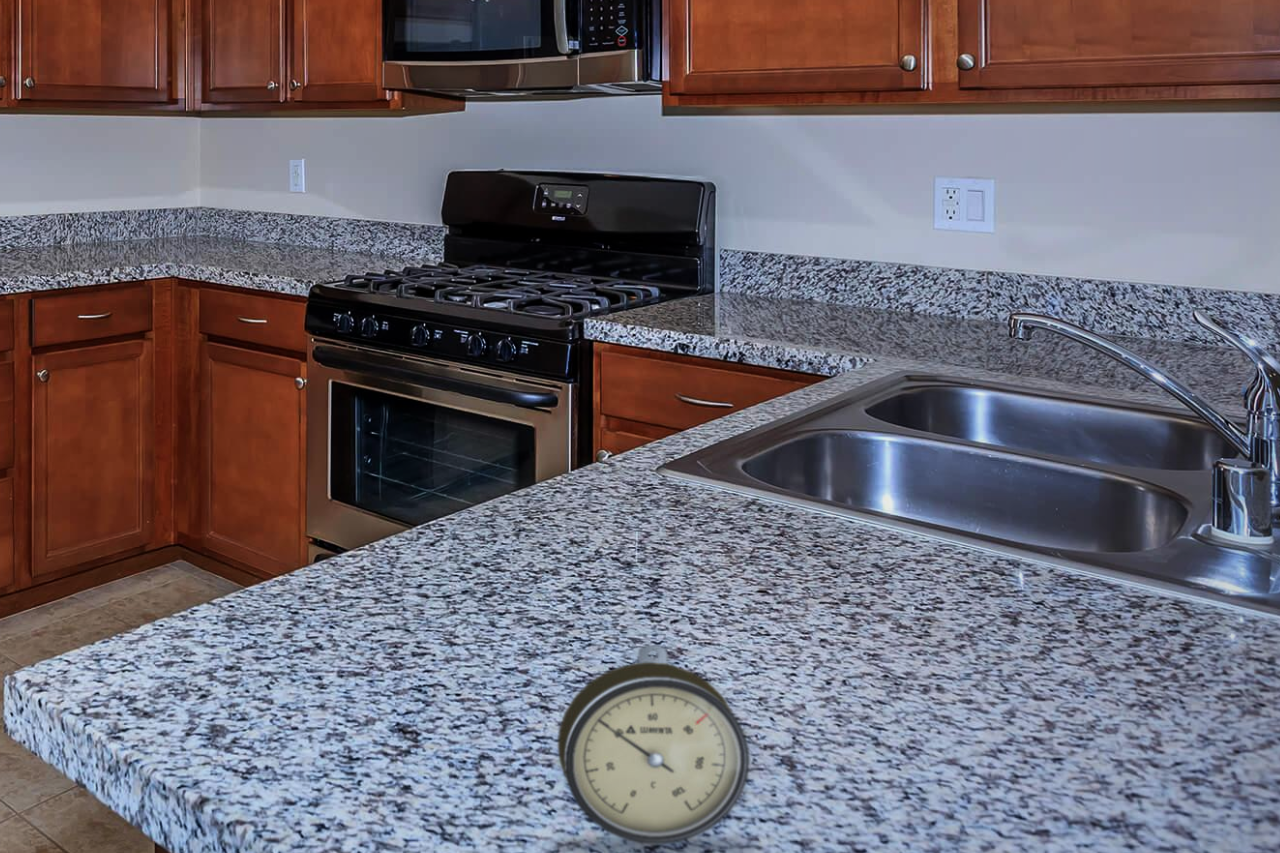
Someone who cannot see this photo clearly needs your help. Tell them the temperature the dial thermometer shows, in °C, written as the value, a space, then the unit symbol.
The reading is 40 °C
